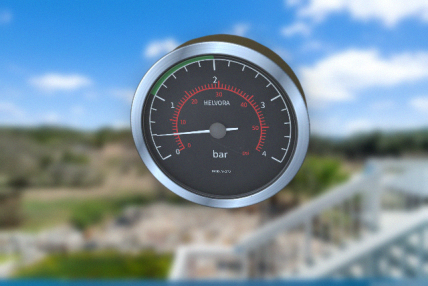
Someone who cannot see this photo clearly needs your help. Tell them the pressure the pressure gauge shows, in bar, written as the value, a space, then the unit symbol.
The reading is 0.4 bar
